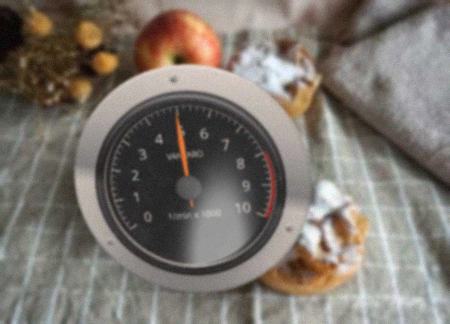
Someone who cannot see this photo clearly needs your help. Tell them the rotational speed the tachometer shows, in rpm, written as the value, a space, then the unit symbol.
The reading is 5000 rpm
